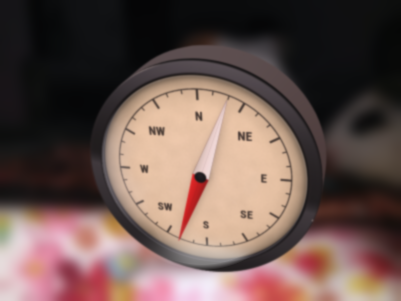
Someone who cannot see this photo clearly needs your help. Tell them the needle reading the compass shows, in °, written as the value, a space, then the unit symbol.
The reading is 200 °
